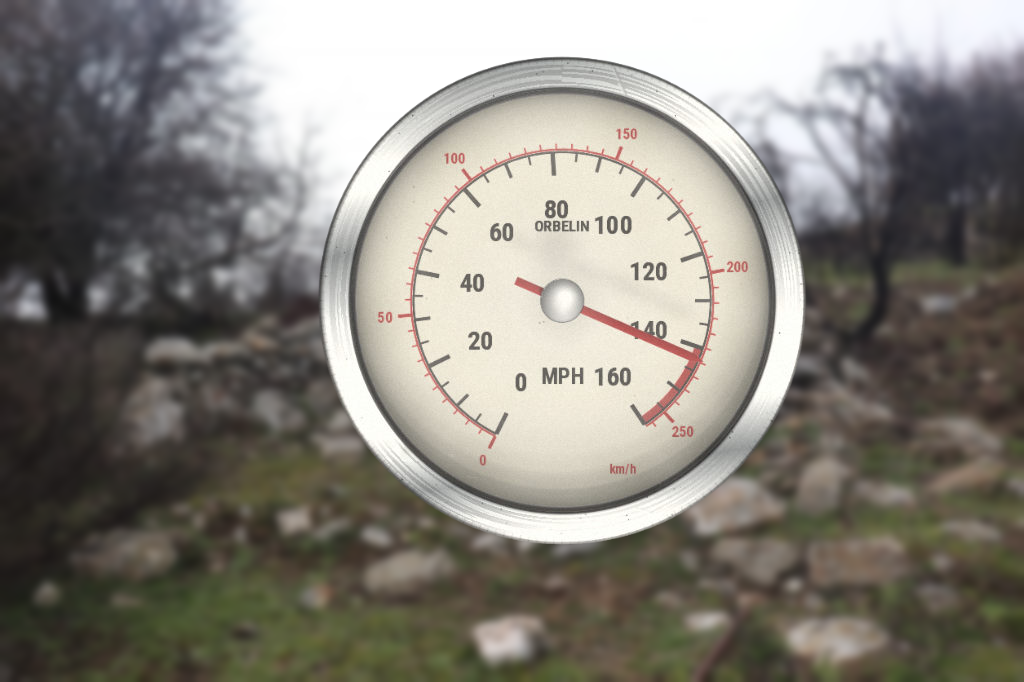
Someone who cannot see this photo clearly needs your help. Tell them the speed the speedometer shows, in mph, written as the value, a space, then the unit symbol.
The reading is 142.5 mph
